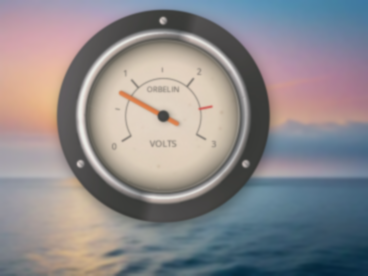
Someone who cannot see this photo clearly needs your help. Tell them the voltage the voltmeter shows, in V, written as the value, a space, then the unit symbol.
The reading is 0.75 V
